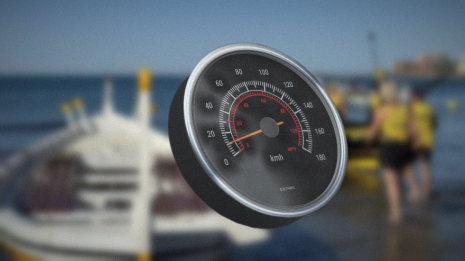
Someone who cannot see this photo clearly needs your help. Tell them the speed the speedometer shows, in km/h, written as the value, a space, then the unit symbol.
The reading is 10 km/h
